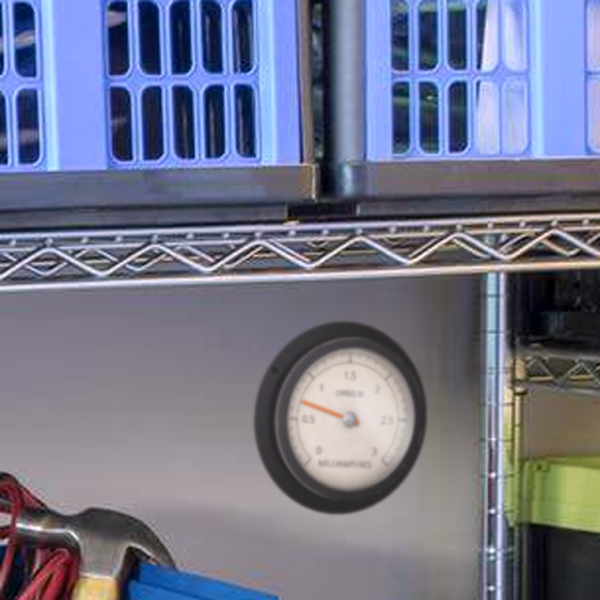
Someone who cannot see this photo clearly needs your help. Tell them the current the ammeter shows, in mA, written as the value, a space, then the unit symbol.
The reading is 0.7 mA
